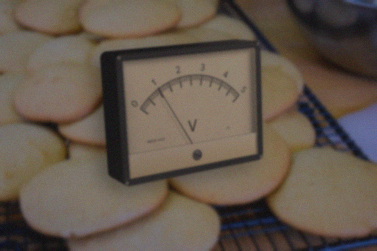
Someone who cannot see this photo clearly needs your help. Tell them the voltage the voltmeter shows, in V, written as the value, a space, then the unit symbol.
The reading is 1 V
